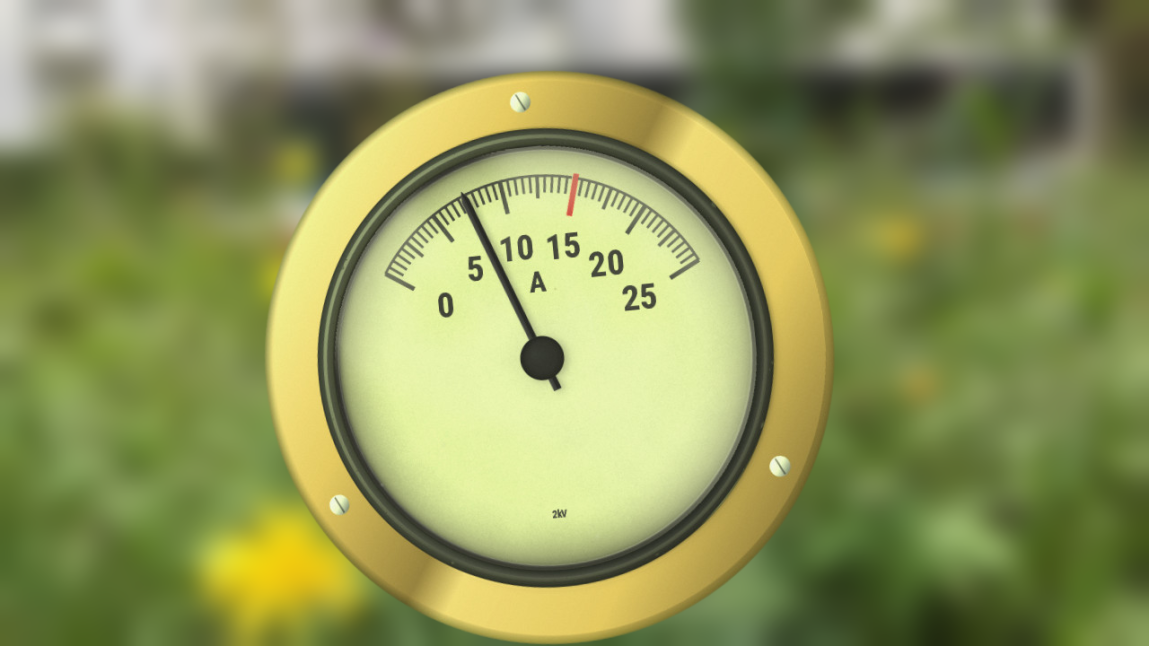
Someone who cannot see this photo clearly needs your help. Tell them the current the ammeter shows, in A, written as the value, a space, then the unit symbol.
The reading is 7.5 A
